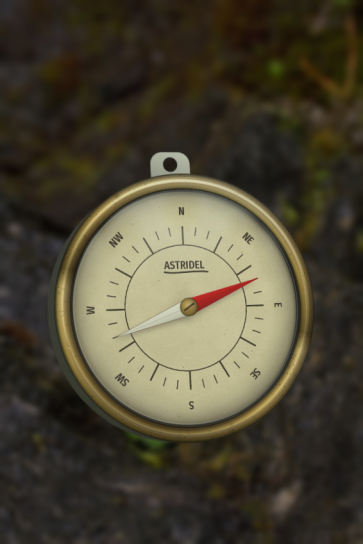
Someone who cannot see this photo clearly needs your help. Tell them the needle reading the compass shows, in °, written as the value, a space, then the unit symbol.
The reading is 70 °
